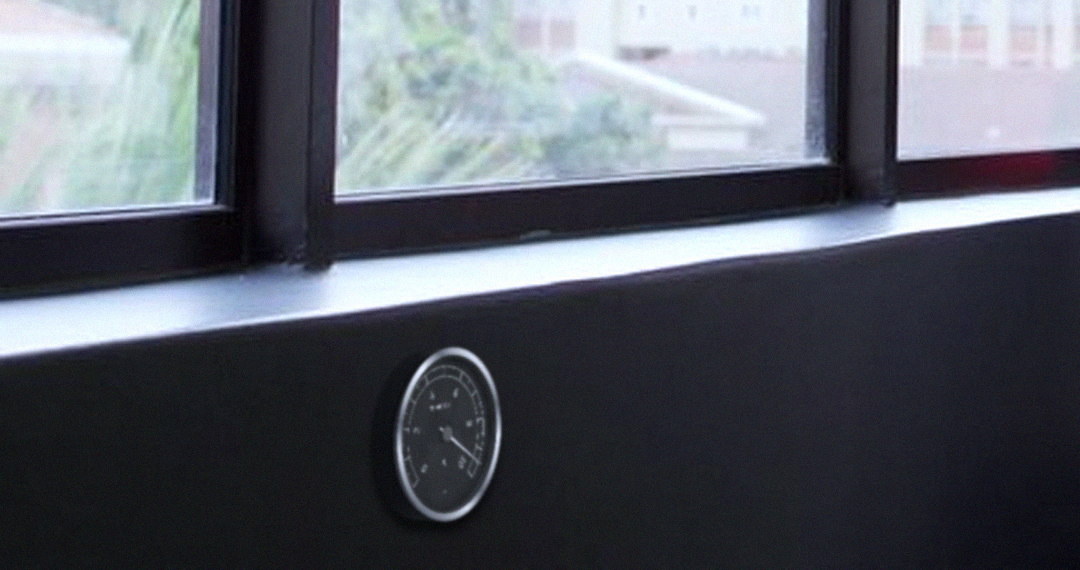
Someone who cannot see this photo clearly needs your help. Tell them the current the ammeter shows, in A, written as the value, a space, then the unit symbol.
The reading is 9.5 A
